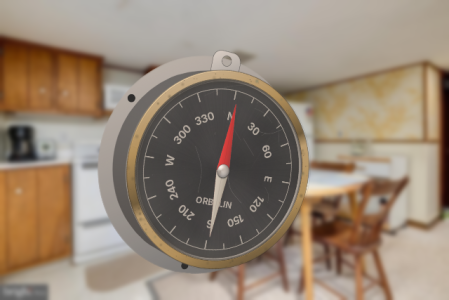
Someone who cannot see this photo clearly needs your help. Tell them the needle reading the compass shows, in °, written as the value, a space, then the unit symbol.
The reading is 0 °
